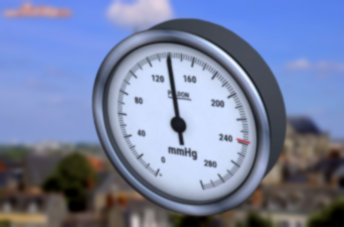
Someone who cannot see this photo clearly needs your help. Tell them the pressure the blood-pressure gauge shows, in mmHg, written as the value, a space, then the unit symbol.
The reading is 140 mmHg
